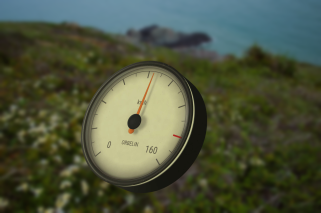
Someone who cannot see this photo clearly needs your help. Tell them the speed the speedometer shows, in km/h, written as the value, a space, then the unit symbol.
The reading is 85 km/h
